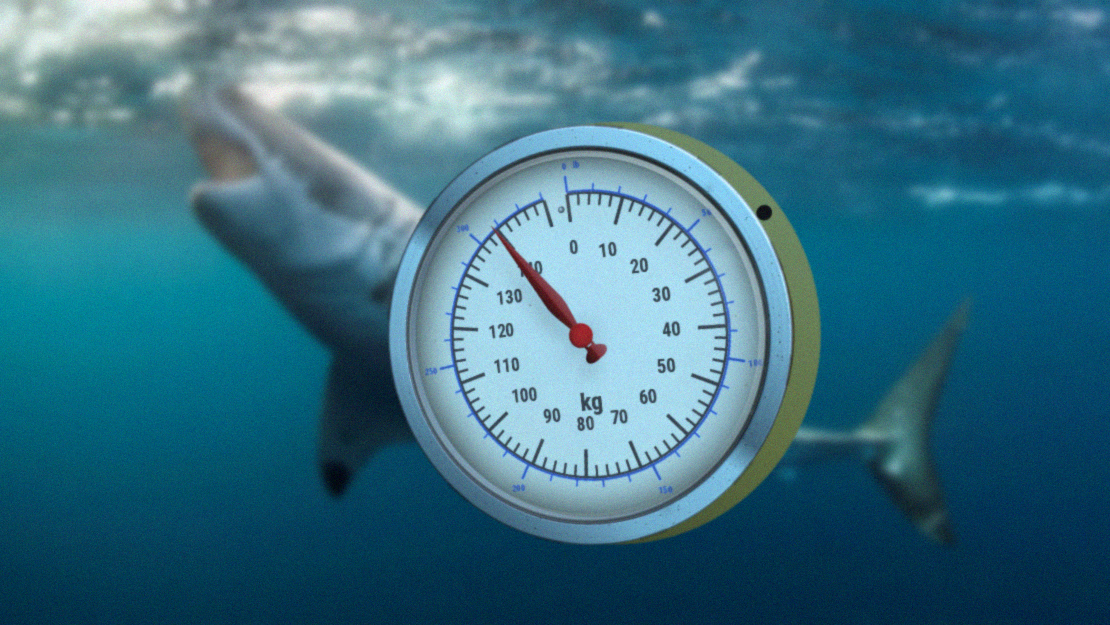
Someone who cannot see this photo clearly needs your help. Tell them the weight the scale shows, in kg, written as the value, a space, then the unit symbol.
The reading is 140 kg
